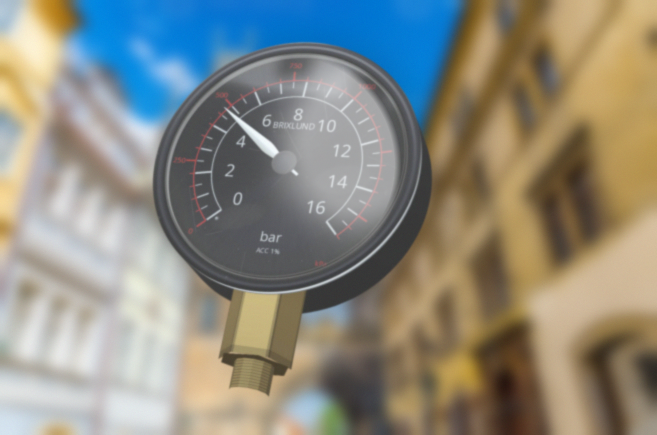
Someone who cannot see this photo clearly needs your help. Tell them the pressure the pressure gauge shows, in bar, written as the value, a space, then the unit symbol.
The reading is 4.75 bar
